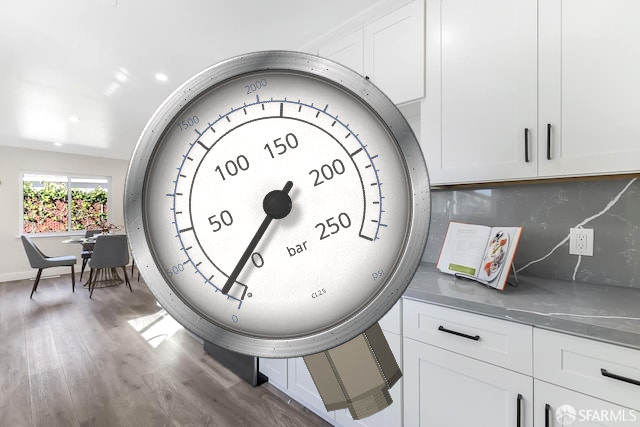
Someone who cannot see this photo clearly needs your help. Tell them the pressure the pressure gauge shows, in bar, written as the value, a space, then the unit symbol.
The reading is 10 bar
